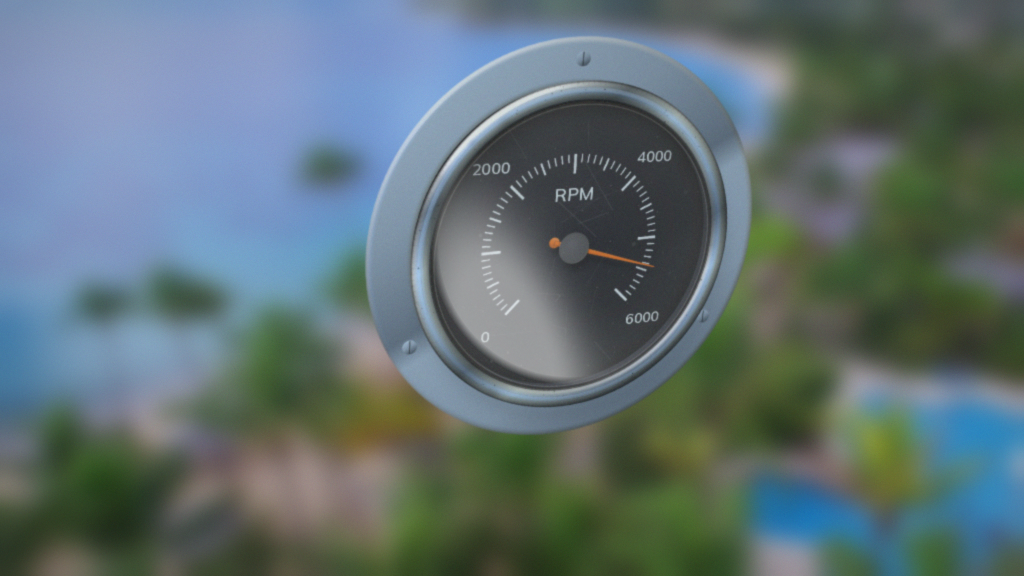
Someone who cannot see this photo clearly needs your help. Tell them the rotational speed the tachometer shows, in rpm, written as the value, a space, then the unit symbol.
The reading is 5400 rpm
